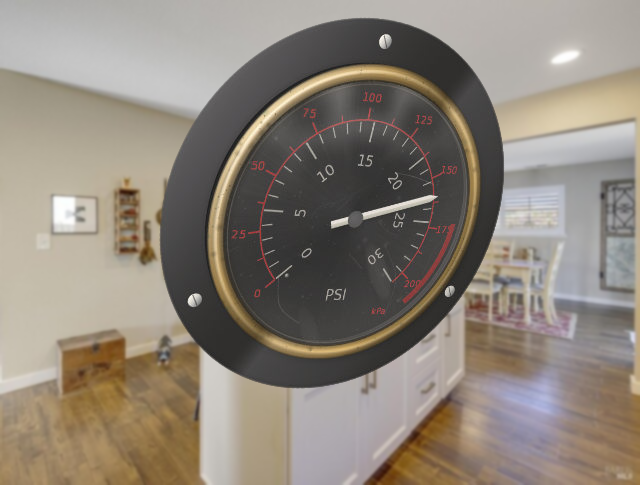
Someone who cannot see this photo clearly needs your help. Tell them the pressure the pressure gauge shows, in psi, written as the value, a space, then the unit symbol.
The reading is 23 psi
